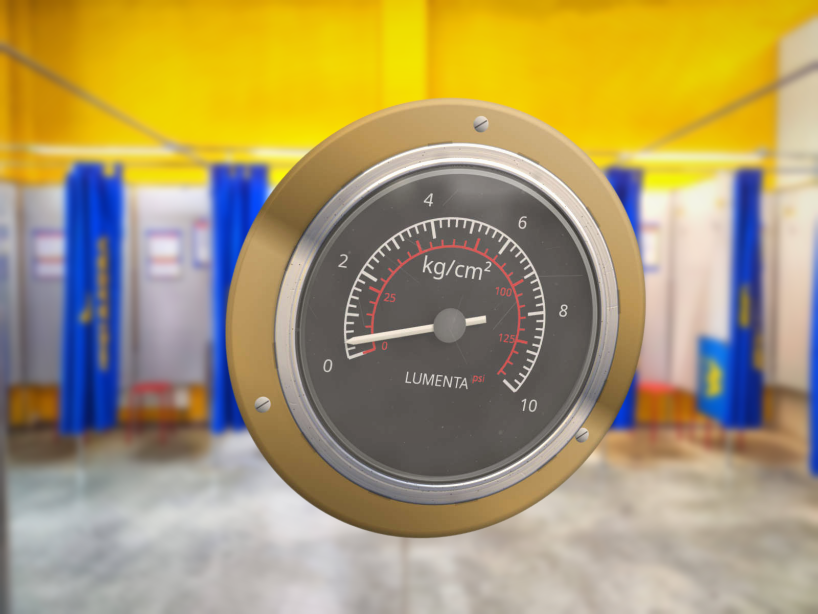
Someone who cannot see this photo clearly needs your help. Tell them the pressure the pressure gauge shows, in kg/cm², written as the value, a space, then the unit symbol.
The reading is 0.4 kg/cm²
